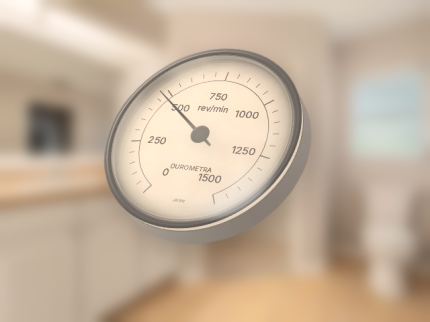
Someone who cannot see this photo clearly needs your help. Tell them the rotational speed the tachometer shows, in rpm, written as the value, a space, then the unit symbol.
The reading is 475 rpm
